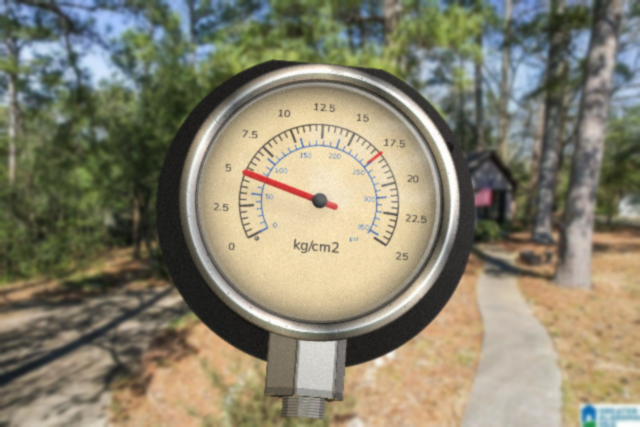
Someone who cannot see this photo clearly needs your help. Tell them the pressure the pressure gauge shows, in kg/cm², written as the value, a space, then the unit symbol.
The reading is 5 kg/cm²
